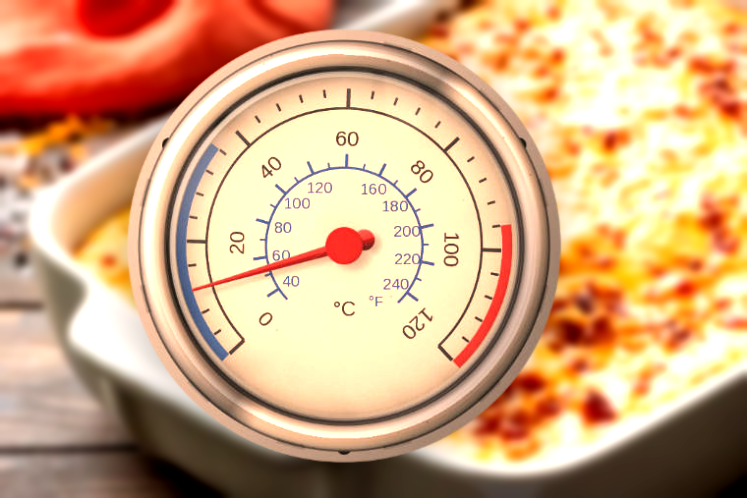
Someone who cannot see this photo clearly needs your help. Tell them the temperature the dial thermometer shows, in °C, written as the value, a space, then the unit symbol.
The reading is 12 °C
